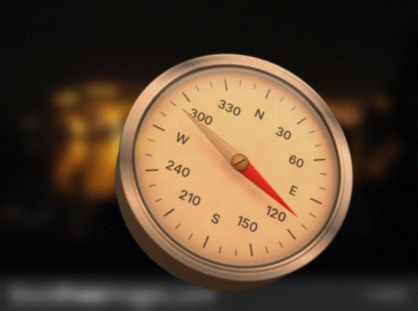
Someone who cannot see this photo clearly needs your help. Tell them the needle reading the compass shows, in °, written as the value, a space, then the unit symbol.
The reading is 110 °
